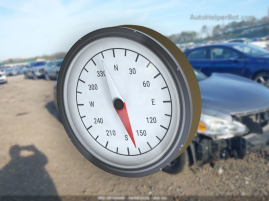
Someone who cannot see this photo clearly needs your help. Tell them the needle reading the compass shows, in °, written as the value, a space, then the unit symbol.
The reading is 165 °
